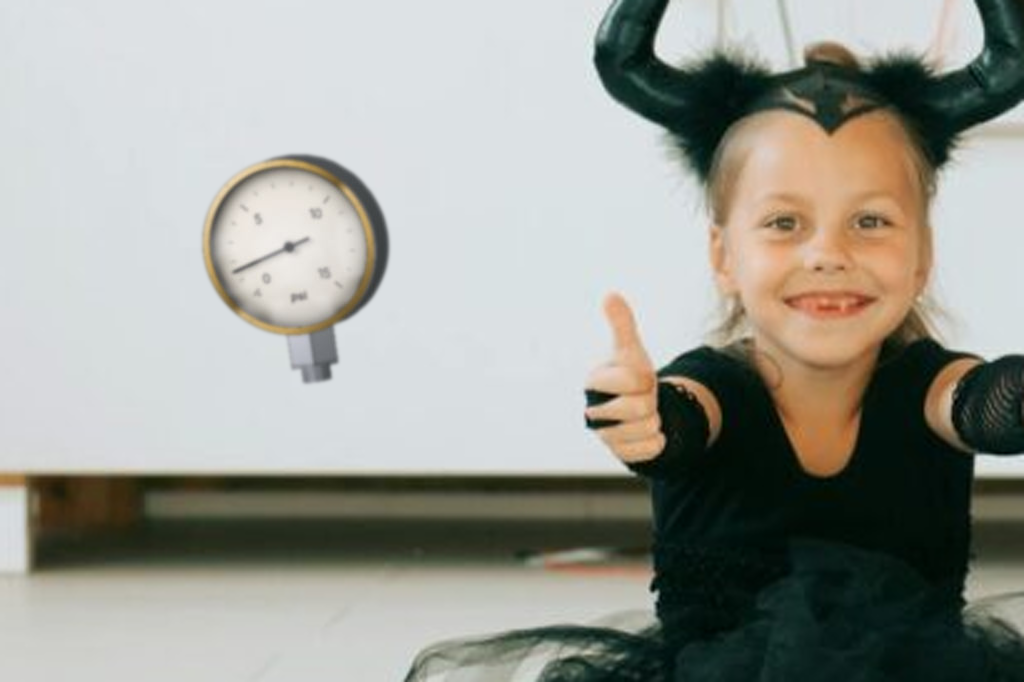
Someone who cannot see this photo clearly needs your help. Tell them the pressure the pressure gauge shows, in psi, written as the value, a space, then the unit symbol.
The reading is 1.5 psi
